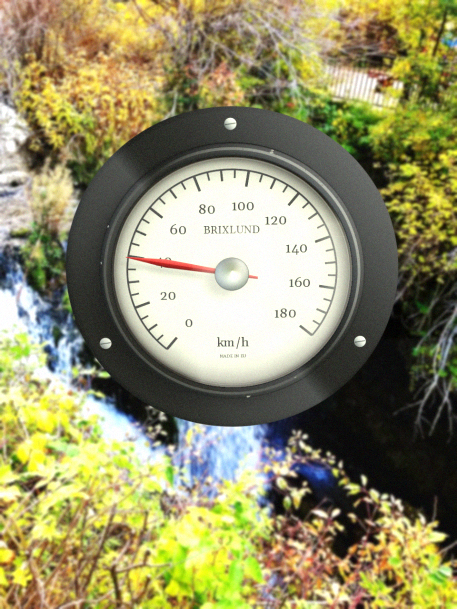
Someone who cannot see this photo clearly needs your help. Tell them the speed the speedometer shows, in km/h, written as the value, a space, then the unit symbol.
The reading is 40 km/h
